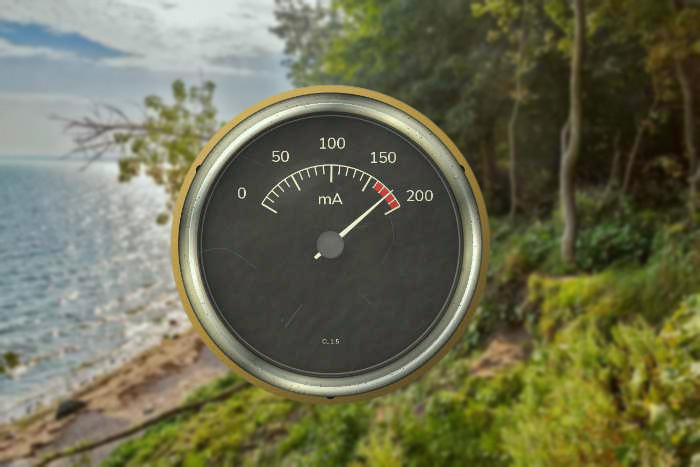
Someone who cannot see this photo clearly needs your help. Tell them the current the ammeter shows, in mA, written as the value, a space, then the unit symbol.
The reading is 180 mA
